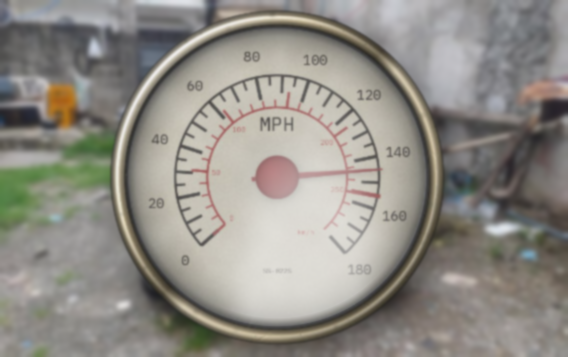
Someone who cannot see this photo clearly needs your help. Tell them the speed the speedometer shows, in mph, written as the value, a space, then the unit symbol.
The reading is 145 mph
